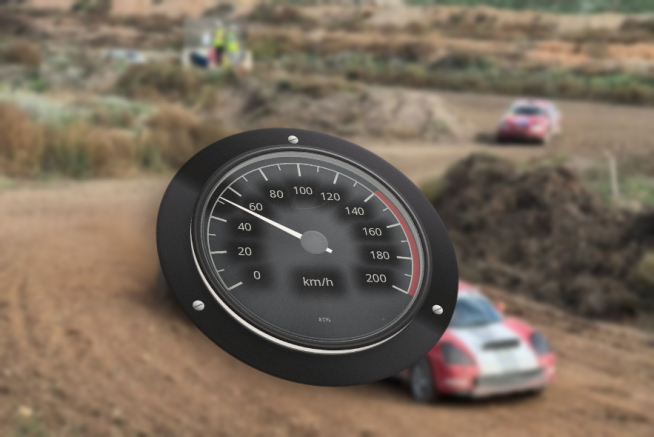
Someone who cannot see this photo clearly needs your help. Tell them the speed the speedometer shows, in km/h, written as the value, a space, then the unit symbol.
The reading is 50 km/h
